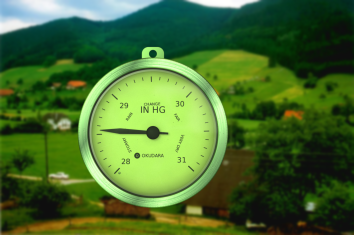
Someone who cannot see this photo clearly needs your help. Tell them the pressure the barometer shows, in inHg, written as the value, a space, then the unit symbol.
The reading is 28.55 inHg
